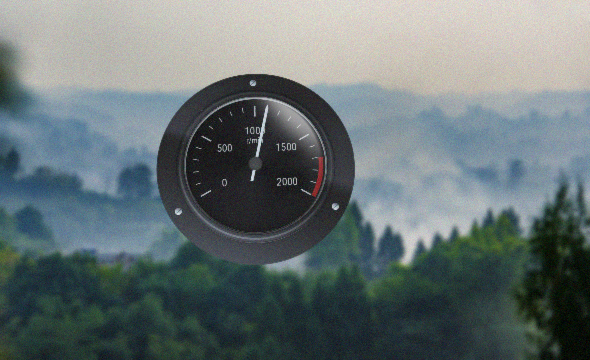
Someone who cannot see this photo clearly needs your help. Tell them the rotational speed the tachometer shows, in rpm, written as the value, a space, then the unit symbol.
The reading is 1100 rpm
